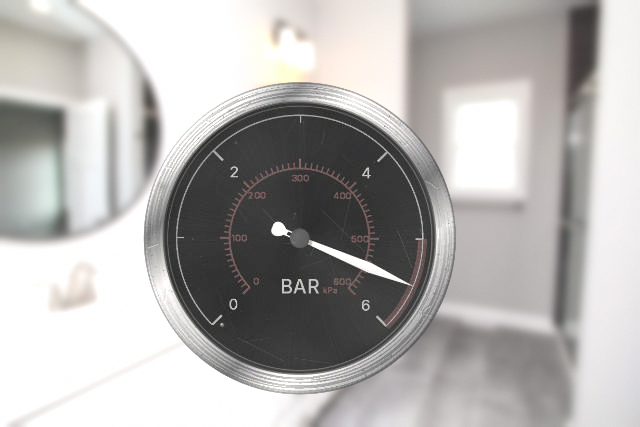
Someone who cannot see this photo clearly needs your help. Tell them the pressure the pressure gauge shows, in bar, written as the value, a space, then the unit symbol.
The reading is 5.5 bar
